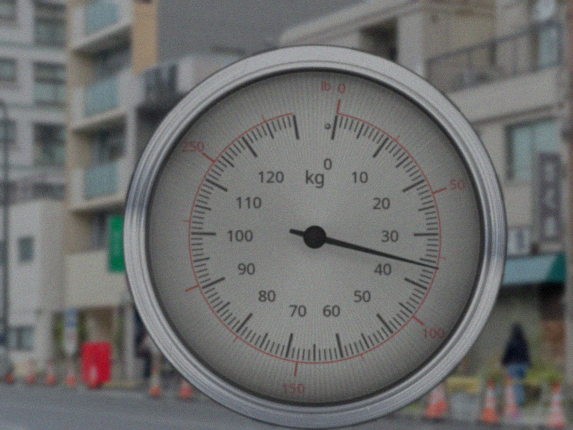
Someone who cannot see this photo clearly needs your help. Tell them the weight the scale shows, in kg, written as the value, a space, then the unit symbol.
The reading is 36 kg
